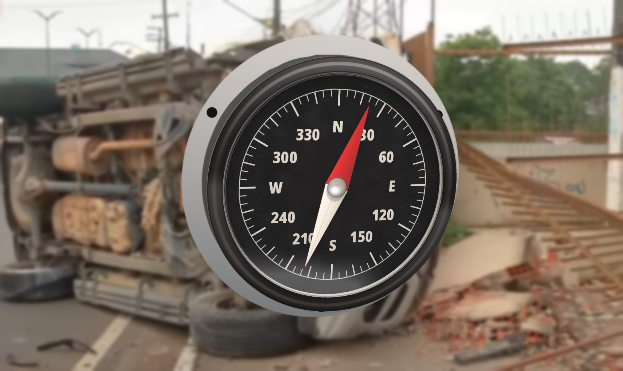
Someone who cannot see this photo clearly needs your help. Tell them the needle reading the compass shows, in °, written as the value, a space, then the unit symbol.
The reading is 20 °
